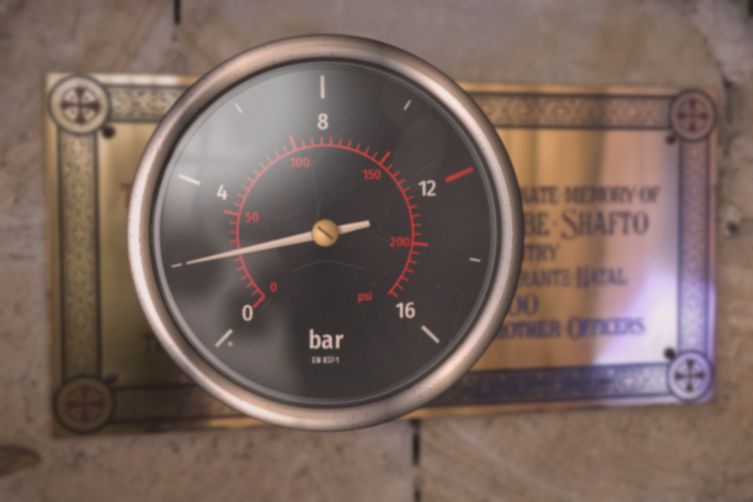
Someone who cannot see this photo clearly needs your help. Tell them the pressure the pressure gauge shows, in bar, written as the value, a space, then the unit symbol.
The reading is 2 bar
